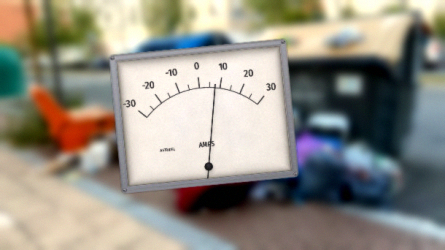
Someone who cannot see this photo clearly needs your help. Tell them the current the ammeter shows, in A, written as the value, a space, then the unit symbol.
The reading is 7.5 A
